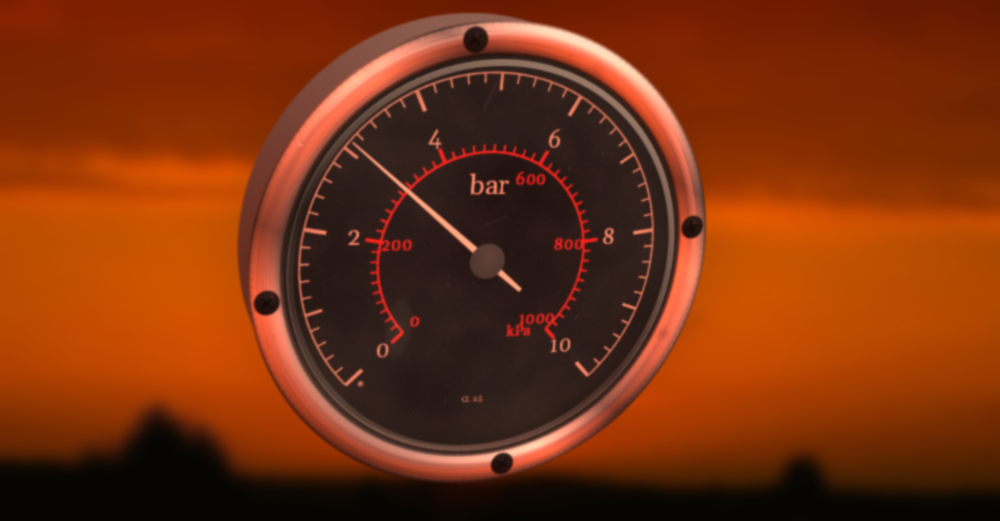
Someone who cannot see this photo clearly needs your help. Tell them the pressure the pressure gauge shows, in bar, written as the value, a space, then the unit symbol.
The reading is 3.1 bar
